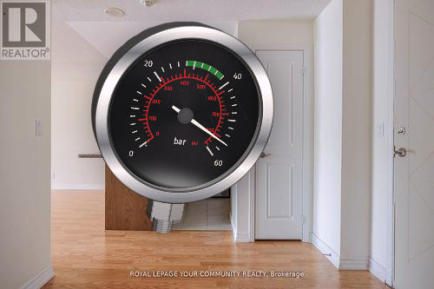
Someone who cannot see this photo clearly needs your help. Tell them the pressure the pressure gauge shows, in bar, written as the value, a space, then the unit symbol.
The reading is 56 bar
